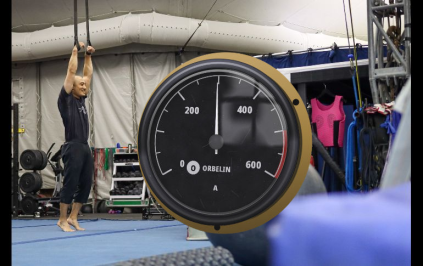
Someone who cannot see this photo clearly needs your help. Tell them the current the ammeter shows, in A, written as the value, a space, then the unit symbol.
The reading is 300 A
